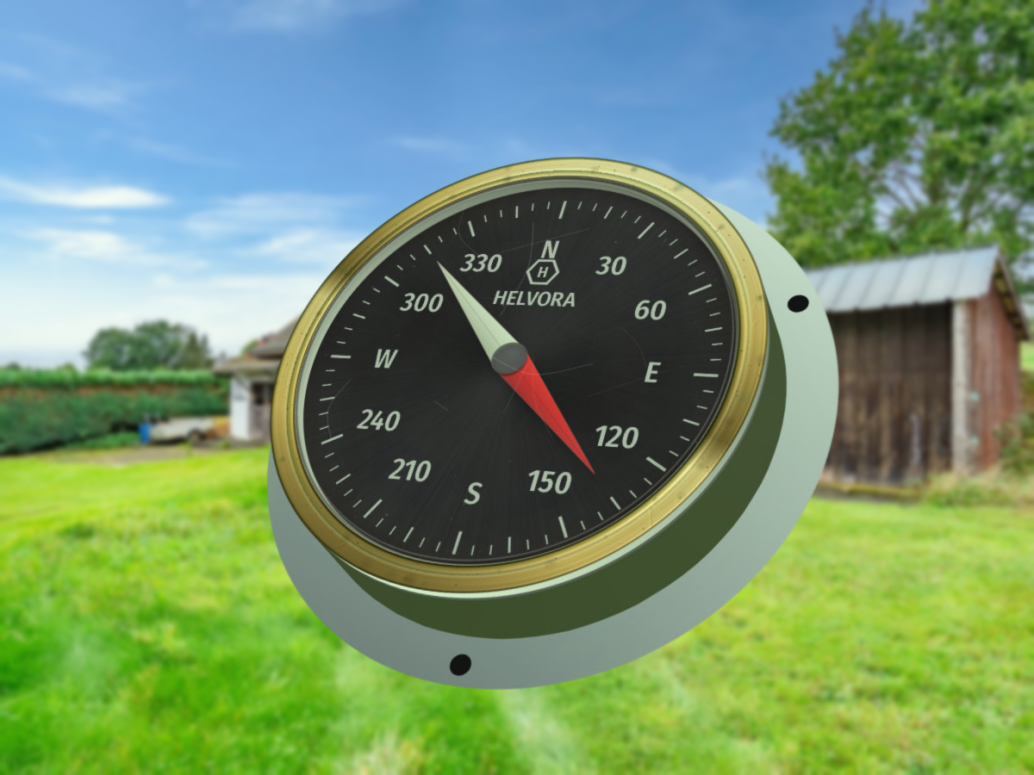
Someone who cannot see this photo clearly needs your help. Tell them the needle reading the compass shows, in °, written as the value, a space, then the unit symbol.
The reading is 135 °
